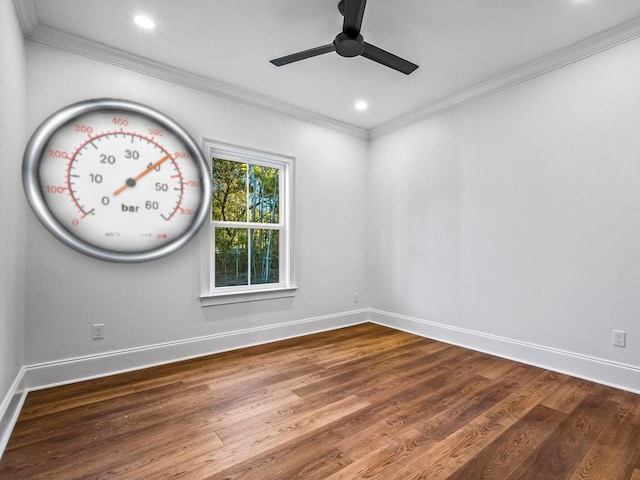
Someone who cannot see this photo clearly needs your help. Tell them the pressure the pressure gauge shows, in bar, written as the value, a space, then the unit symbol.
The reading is 40 bar
